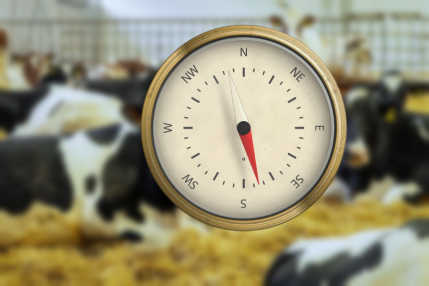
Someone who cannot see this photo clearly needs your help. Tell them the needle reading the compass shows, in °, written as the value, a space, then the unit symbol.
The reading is 165 °
